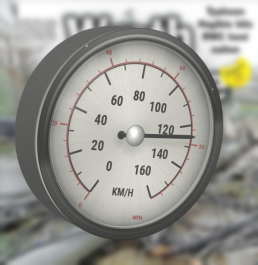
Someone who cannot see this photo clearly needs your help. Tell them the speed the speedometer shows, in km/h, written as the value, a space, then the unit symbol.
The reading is 125 km/h
